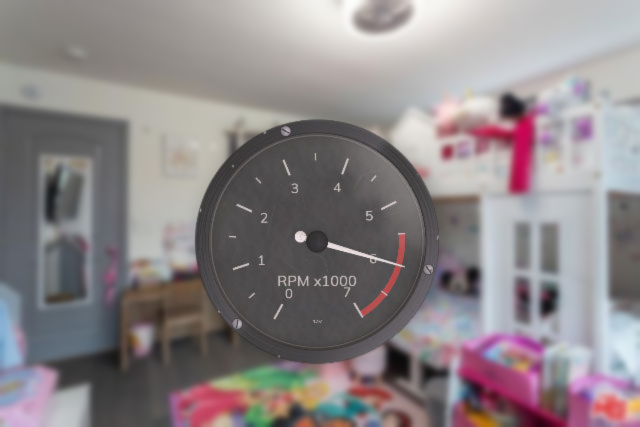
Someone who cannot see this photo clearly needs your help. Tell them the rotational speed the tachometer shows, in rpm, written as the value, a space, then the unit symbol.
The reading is 6000 rpm
